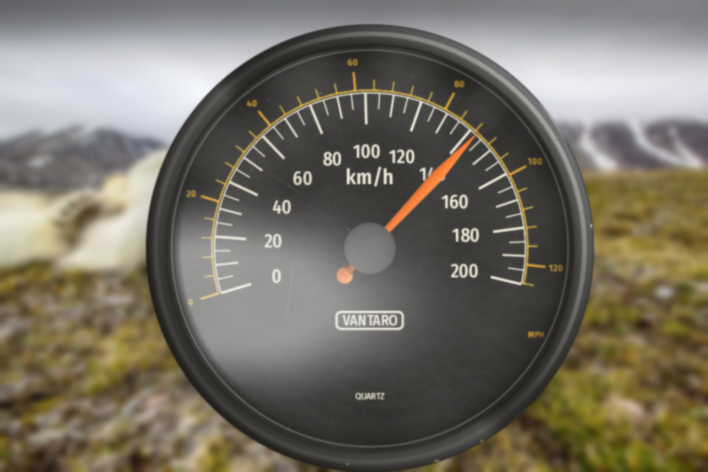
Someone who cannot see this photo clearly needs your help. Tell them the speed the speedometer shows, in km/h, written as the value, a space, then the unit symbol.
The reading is 142.5 km/h
